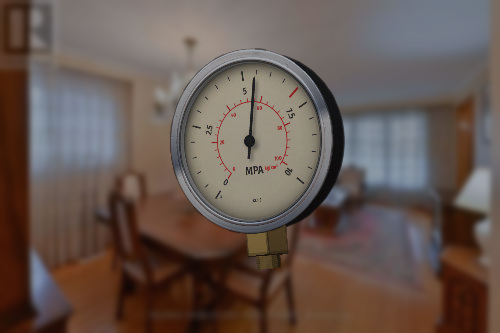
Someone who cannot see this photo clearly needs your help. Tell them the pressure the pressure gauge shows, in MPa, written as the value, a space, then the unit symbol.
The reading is 5.5 MPa
